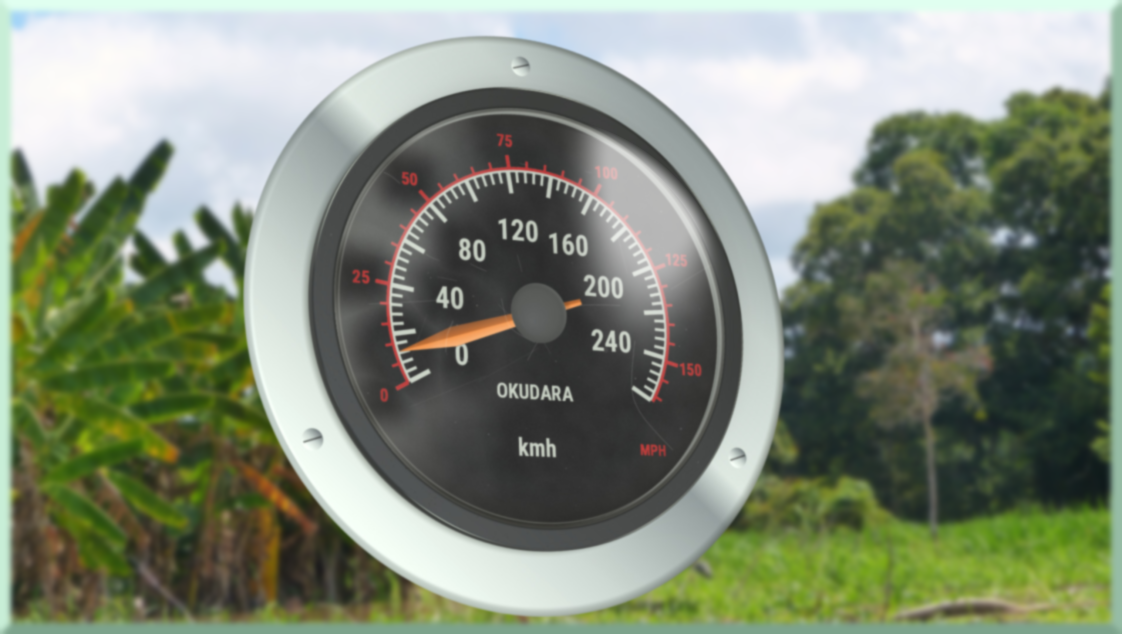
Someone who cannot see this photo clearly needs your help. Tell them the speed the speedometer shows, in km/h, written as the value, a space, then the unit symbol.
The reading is 12 km/h
